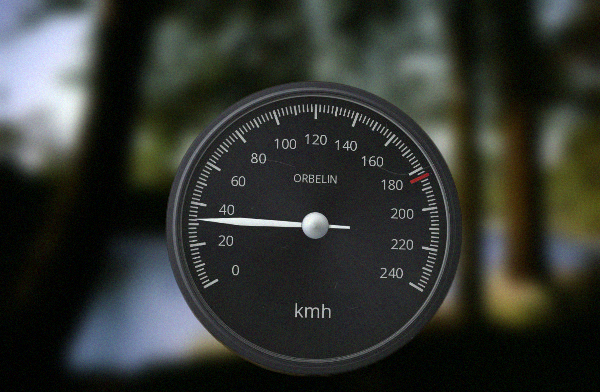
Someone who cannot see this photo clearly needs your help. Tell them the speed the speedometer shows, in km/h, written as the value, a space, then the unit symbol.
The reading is 32 km/h
